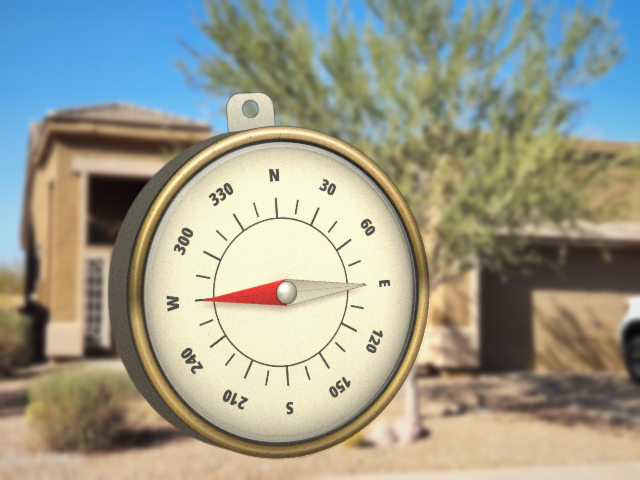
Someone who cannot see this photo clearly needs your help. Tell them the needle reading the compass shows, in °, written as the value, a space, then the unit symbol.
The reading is 270 °
